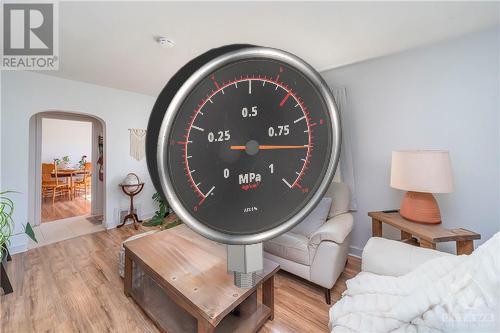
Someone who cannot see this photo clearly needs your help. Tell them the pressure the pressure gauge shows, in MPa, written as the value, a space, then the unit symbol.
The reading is 0.85 MPa
